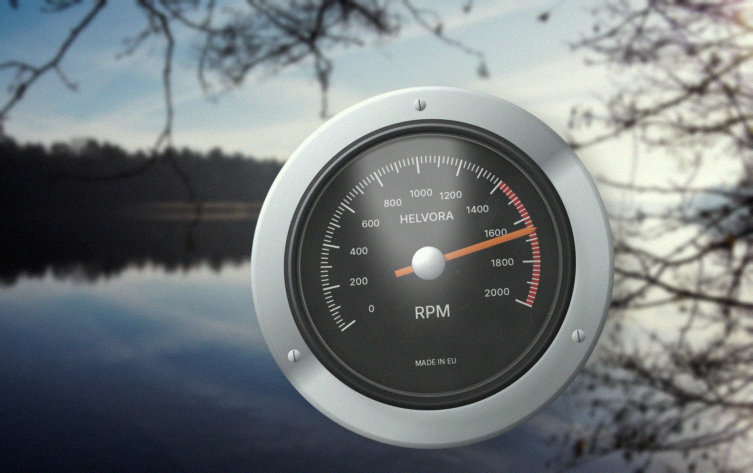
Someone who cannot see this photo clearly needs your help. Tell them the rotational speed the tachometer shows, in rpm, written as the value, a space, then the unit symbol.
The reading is 1660 rpm
